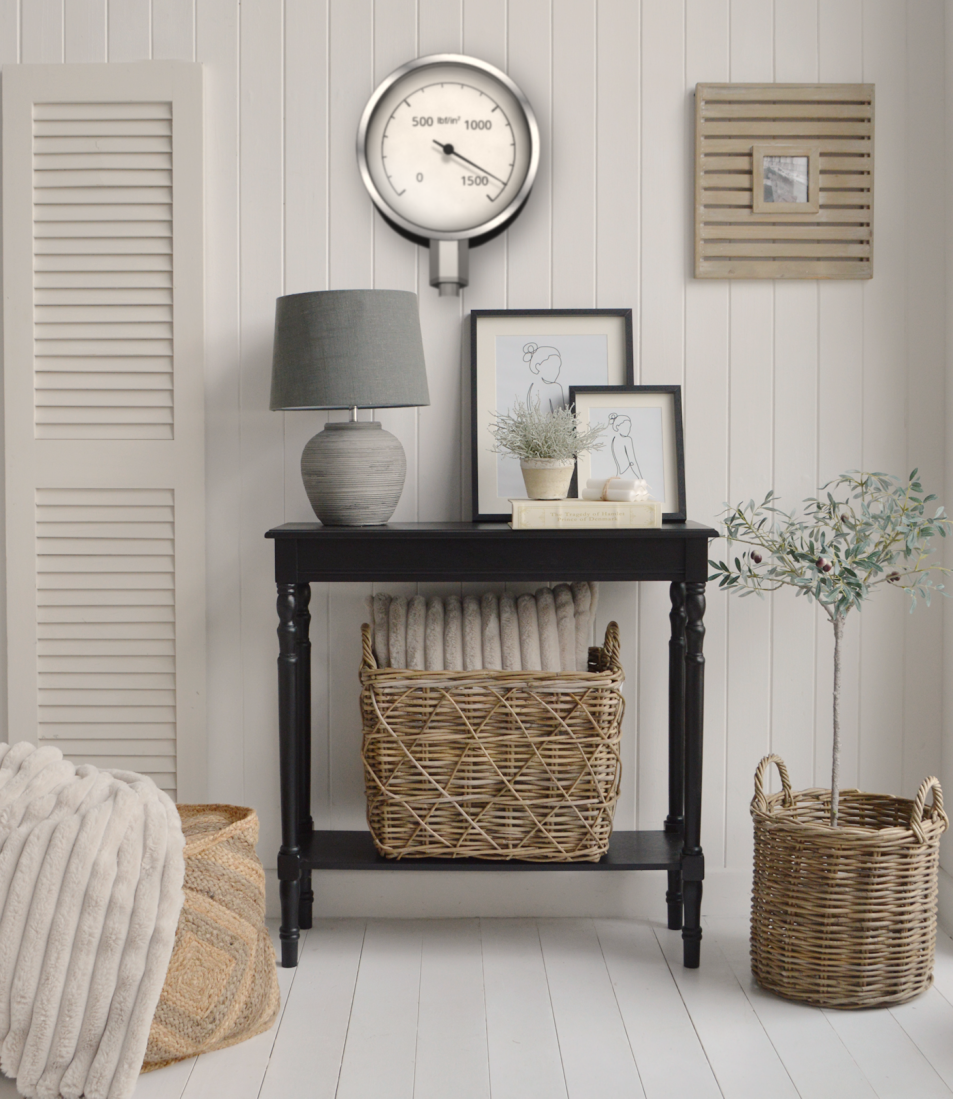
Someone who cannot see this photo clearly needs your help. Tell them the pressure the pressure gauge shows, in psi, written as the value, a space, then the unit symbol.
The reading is 1400 psi
